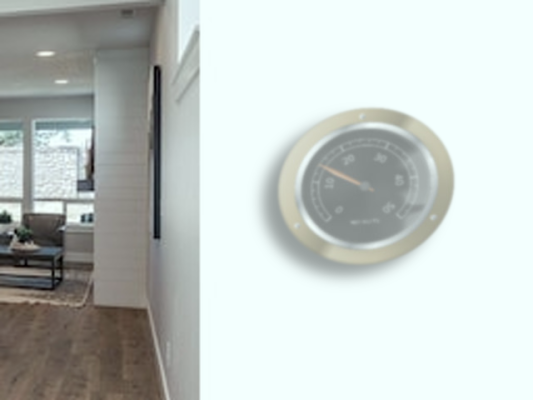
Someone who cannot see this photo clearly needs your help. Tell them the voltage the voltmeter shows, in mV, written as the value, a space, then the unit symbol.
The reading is 14 mV
